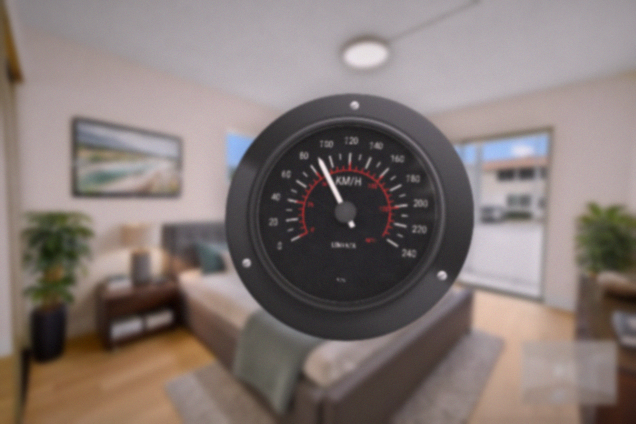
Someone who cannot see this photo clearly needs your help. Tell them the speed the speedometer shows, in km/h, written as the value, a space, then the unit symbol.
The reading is 90 km/h
